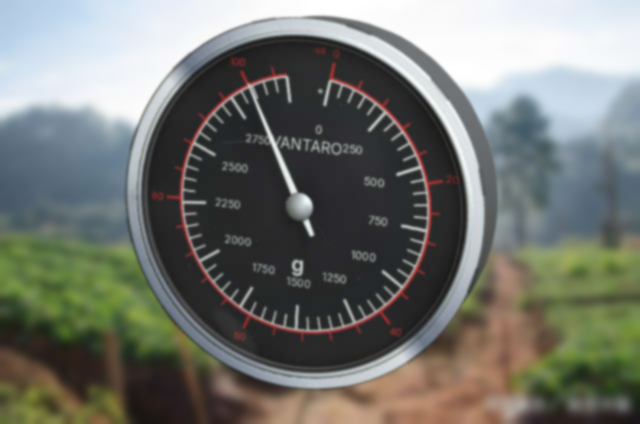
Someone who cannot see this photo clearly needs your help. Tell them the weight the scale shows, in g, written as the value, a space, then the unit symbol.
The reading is 2850 g
